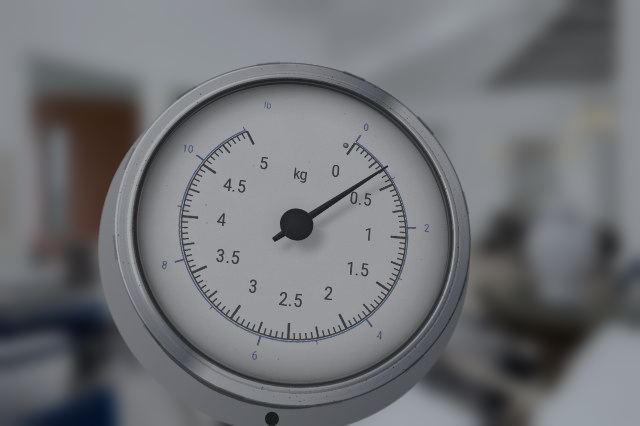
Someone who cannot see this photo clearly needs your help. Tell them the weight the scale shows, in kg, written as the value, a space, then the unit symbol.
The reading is 0.35 kg
